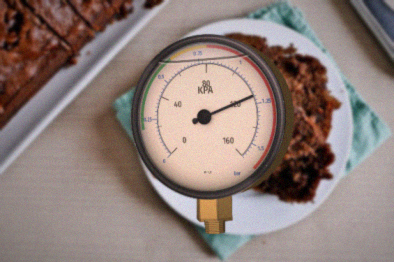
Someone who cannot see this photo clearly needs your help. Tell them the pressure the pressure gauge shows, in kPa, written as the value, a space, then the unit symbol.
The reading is 120 kPa
